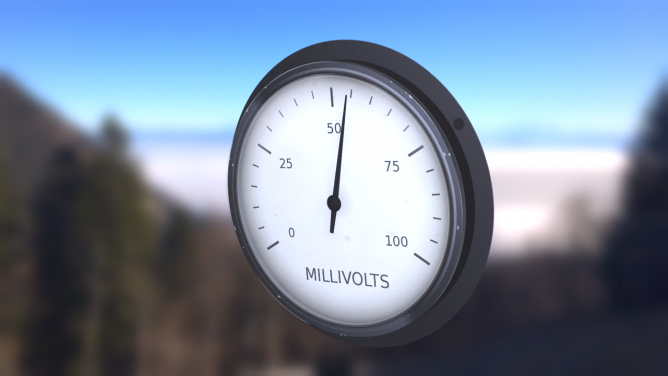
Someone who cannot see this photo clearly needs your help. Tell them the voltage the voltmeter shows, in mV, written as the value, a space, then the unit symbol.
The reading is 55 mV
